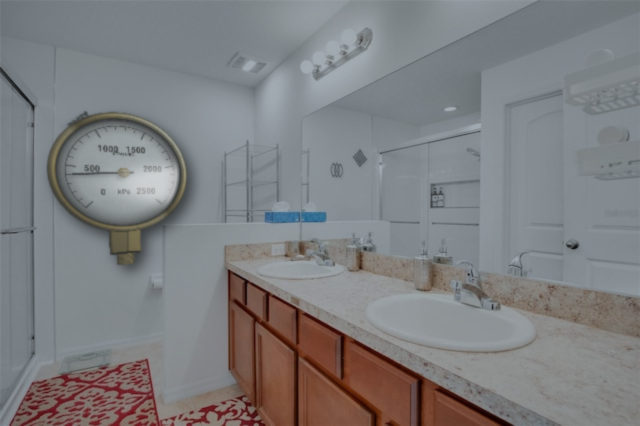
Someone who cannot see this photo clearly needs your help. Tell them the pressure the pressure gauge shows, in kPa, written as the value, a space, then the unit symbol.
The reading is 400 kPa
